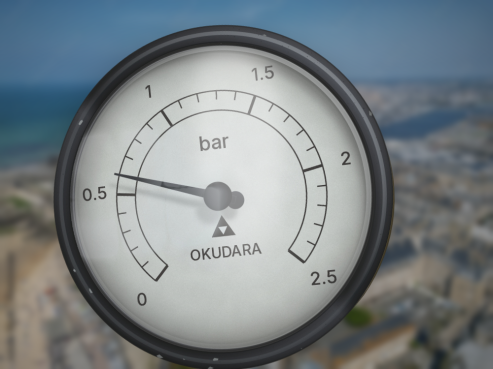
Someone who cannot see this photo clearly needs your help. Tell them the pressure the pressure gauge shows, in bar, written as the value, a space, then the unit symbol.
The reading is 0.6 bar
